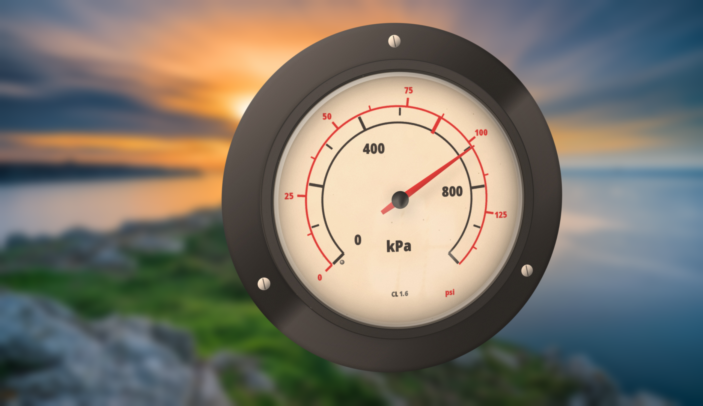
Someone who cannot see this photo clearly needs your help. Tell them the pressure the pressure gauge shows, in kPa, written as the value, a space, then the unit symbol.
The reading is 700 kPa
